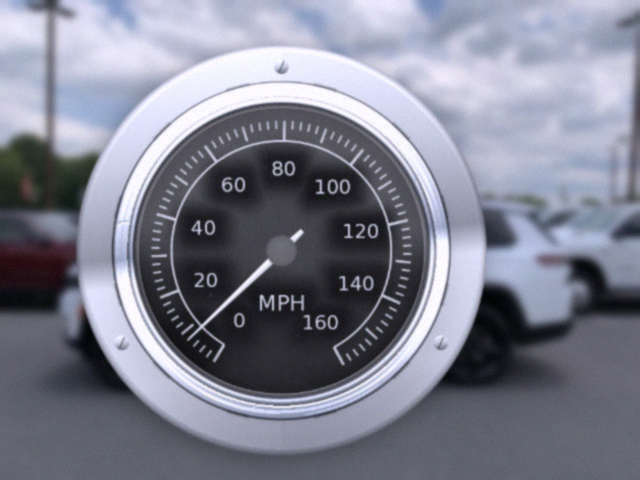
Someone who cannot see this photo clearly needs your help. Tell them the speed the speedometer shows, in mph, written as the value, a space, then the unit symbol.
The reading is 8 mph
